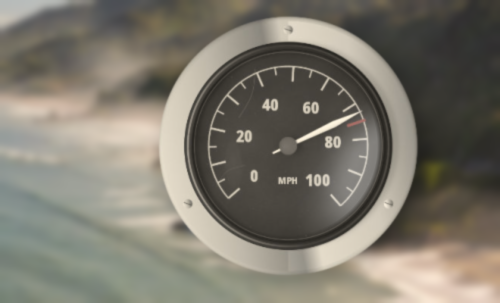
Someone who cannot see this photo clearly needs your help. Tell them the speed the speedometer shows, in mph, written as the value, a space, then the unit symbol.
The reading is 72.5 mph
